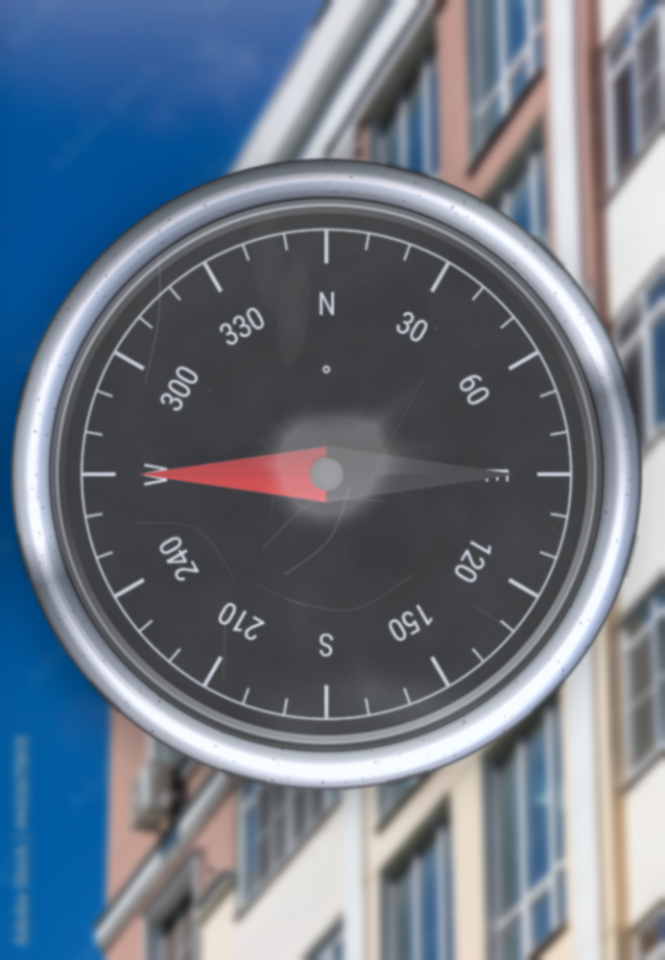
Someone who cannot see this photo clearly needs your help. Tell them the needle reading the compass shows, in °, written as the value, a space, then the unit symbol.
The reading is 270 °
